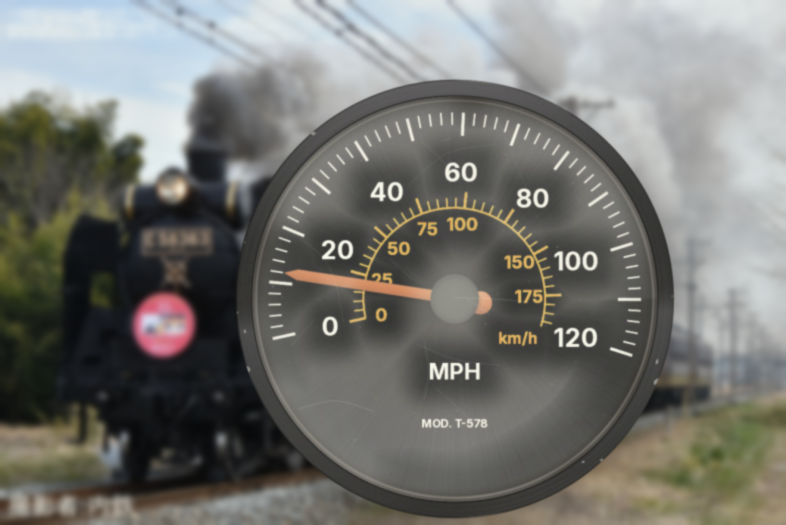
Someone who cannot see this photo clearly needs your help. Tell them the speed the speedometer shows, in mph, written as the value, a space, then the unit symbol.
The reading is 12 mph
